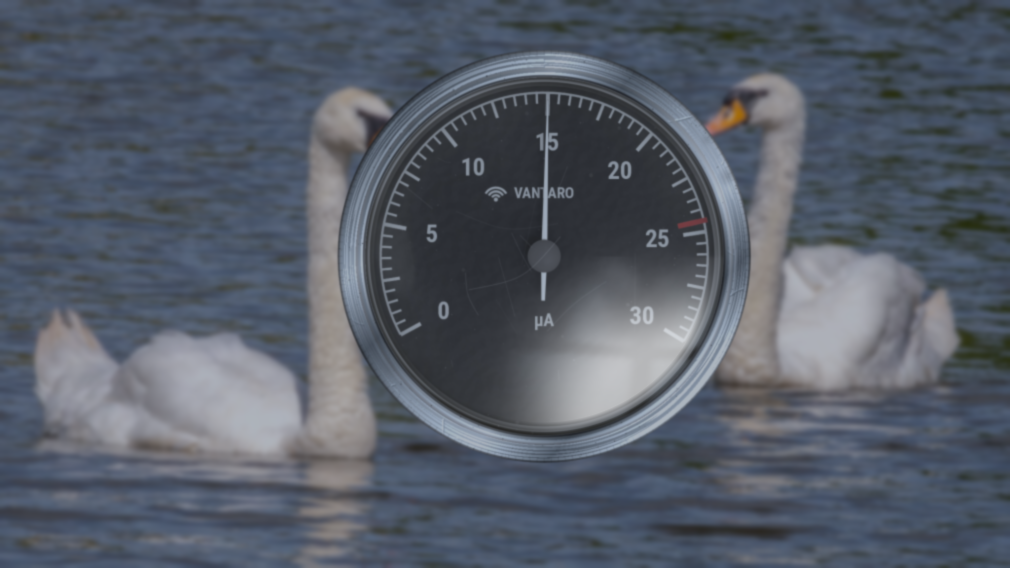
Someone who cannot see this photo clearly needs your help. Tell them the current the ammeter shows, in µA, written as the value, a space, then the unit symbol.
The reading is 15 µA
